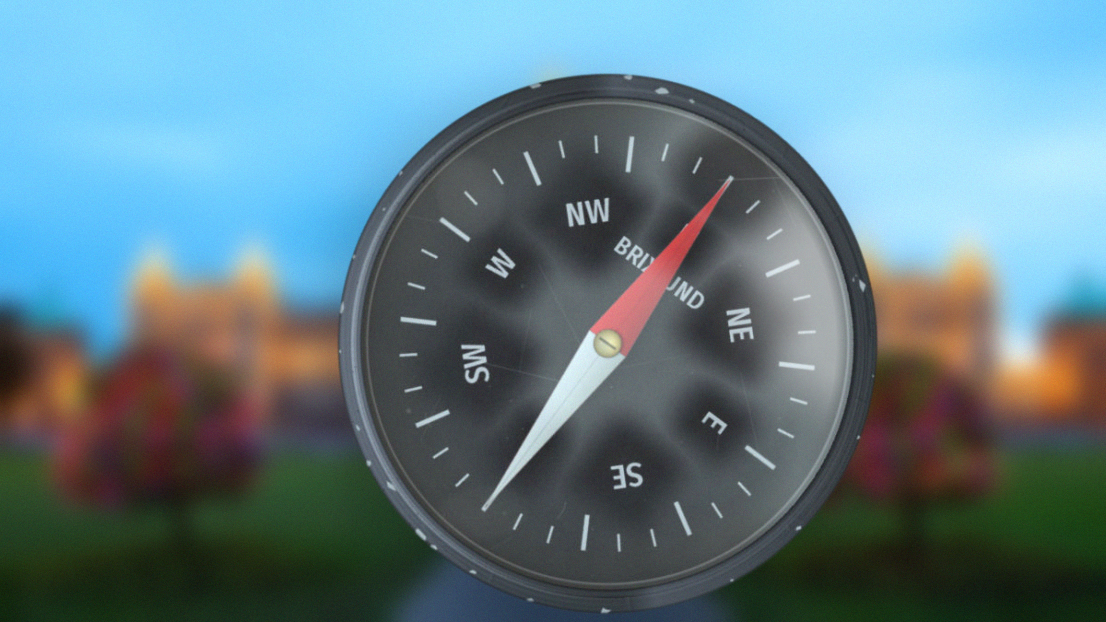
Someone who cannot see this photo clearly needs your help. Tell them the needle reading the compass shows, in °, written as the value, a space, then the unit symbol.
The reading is 0 °
